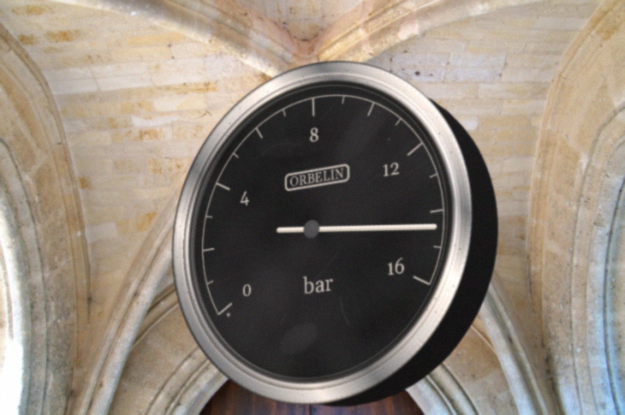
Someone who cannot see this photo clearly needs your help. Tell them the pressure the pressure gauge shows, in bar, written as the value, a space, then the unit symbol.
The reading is 14.5 bar
